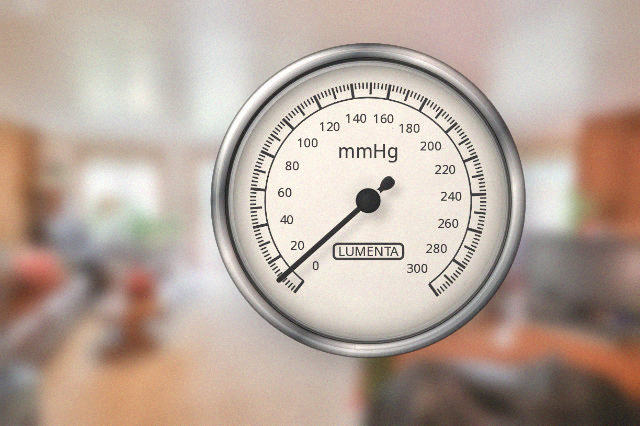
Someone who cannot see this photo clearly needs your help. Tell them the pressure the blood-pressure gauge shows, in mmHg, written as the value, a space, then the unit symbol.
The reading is 10 mmHg
